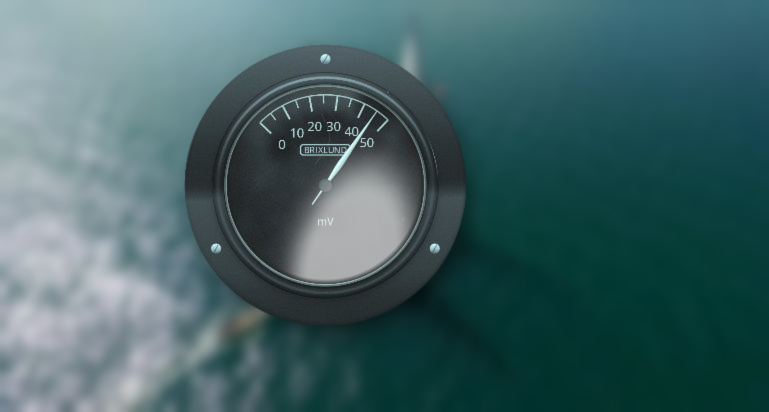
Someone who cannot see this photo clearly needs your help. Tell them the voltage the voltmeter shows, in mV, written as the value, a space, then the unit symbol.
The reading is 45 mV
